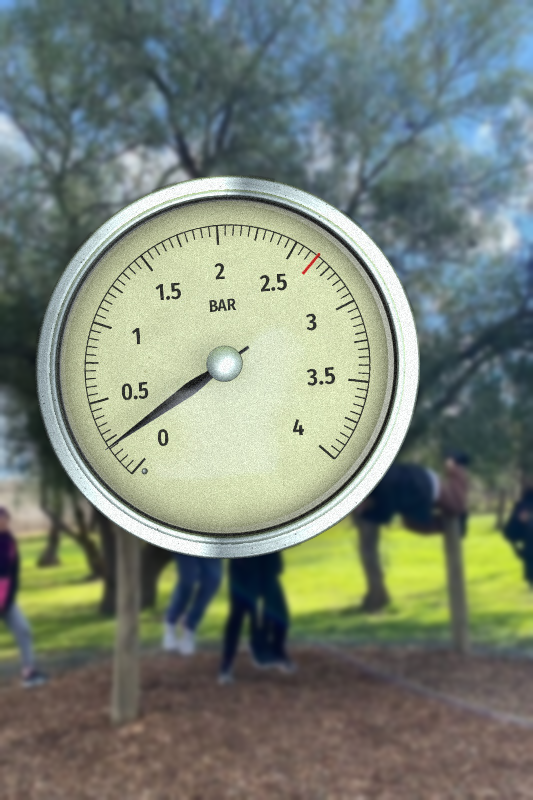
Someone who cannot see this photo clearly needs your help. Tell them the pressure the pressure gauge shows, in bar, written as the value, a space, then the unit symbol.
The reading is 0.2 bar
